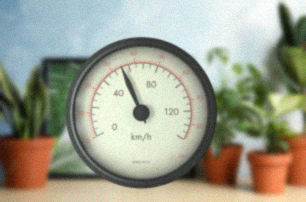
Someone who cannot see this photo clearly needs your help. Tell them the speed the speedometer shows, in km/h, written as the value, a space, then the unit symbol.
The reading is 55 km/h
